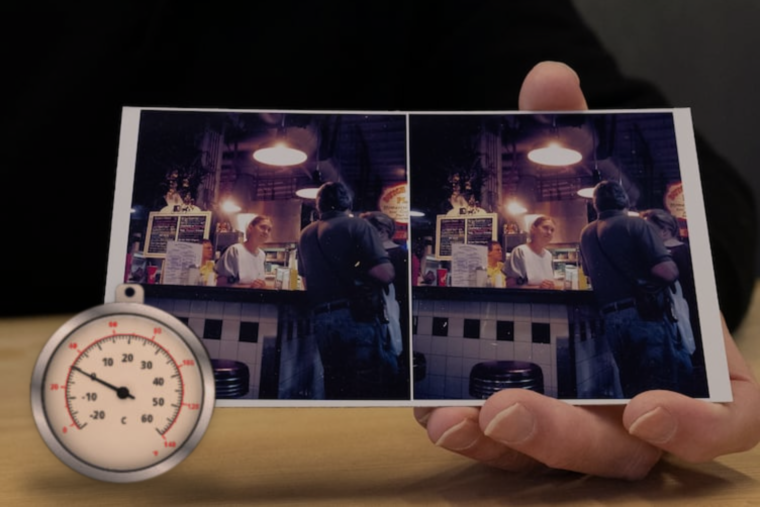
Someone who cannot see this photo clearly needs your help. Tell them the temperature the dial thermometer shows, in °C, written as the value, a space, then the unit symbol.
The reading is 0 °C
